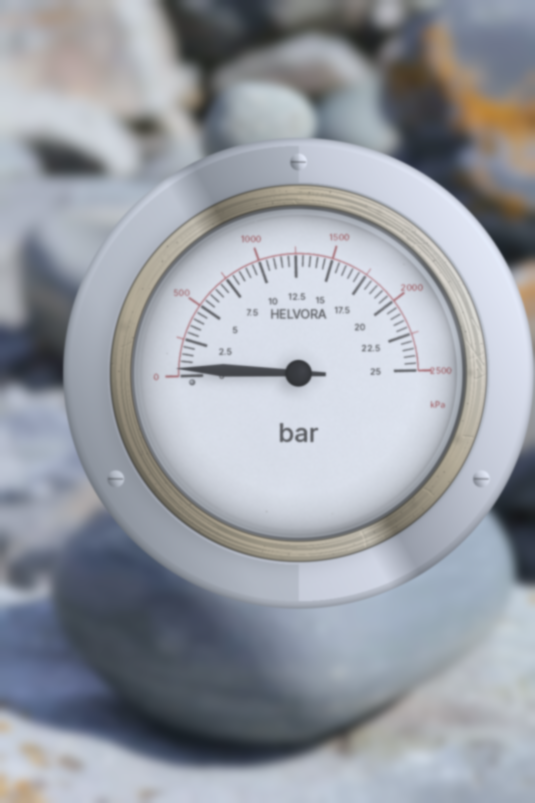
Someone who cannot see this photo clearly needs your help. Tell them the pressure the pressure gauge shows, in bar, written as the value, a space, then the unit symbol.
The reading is 0.5 bar
